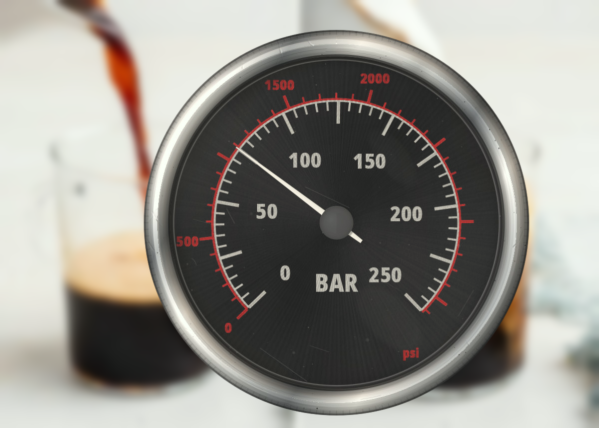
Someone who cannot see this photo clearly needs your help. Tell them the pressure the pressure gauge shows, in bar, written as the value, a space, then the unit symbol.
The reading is 75 bar
